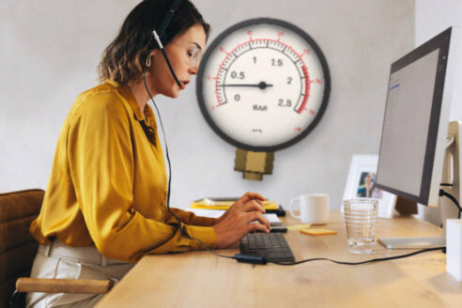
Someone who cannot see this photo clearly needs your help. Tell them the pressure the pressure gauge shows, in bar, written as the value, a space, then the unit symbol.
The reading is 0.25 bar
